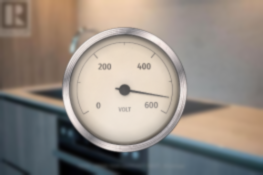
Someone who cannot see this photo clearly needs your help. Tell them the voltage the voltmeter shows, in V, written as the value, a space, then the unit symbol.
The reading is 550 V
